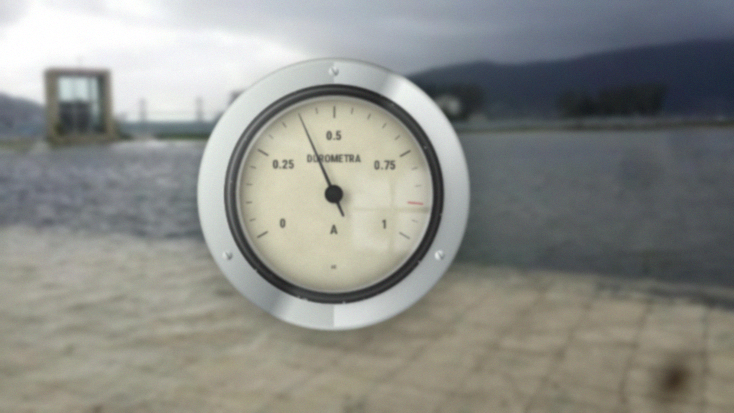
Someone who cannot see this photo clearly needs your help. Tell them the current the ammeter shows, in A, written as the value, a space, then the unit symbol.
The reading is 0.4 A
